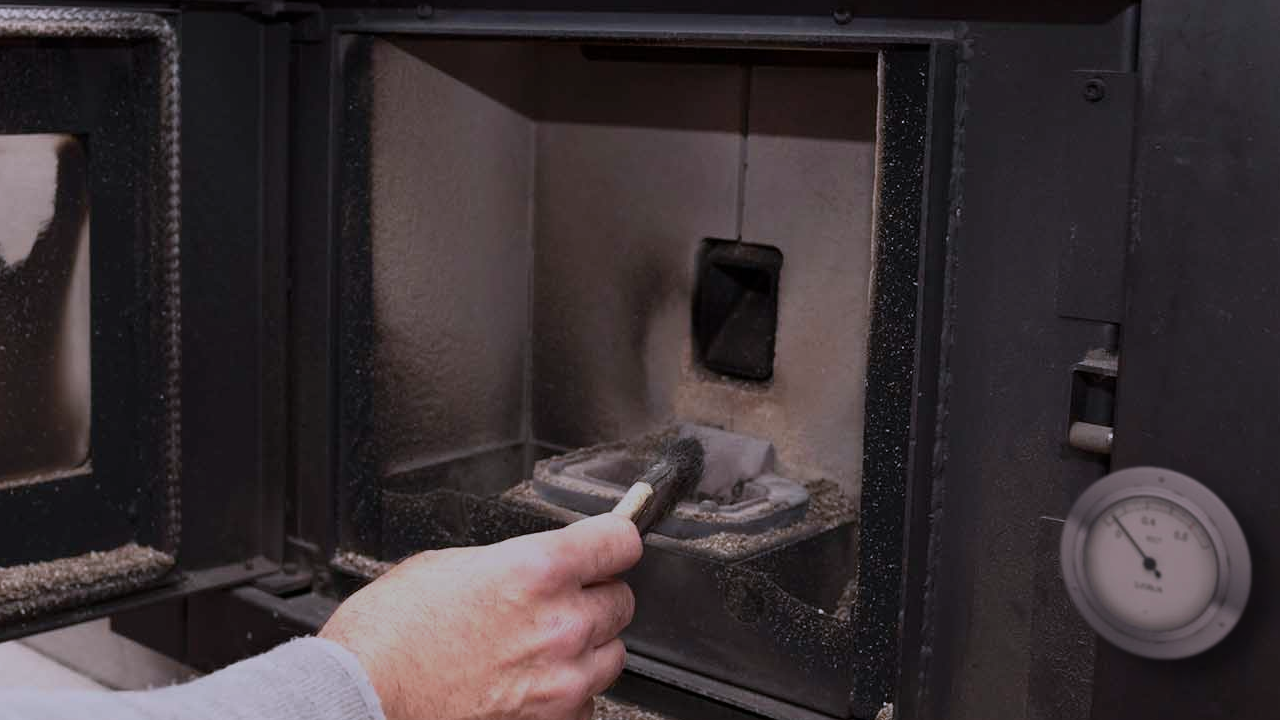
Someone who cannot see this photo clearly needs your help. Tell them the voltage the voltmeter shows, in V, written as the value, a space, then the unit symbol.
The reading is 0.1 V
